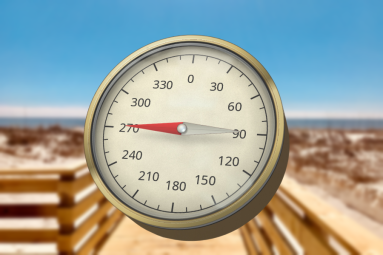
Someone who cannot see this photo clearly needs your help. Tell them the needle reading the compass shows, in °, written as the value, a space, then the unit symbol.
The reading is 270 °
